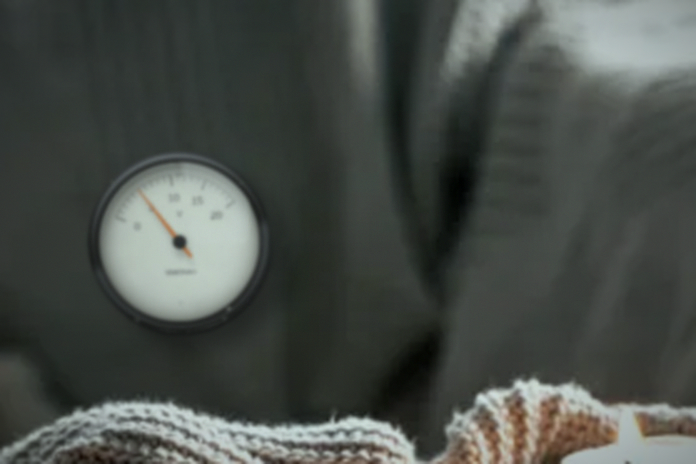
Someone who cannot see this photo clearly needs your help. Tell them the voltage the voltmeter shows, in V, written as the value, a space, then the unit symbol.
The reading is 5 V
